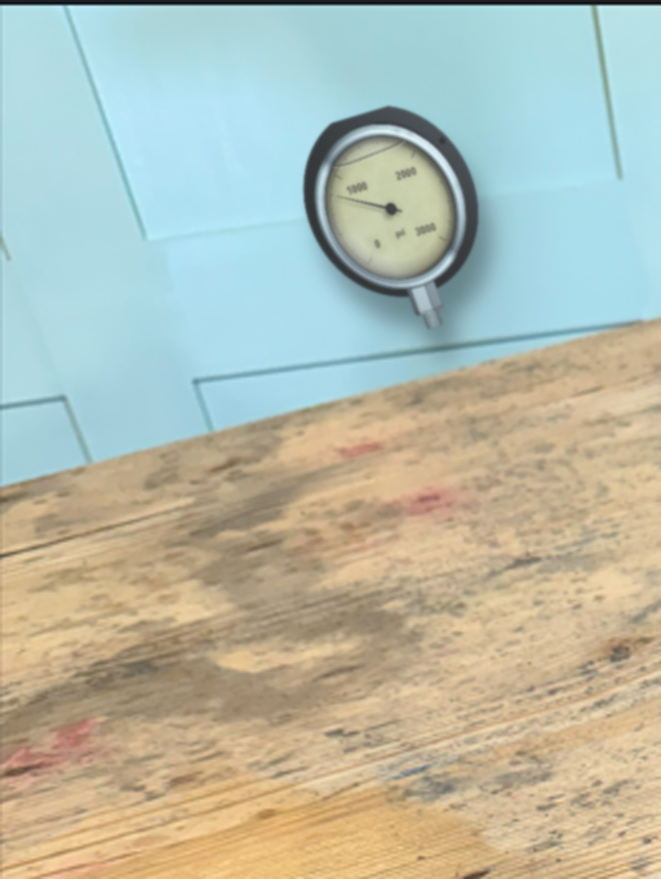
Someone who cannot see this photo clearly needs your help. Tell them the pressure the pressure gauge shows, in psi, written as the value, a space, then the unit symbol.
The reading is 800 psi
